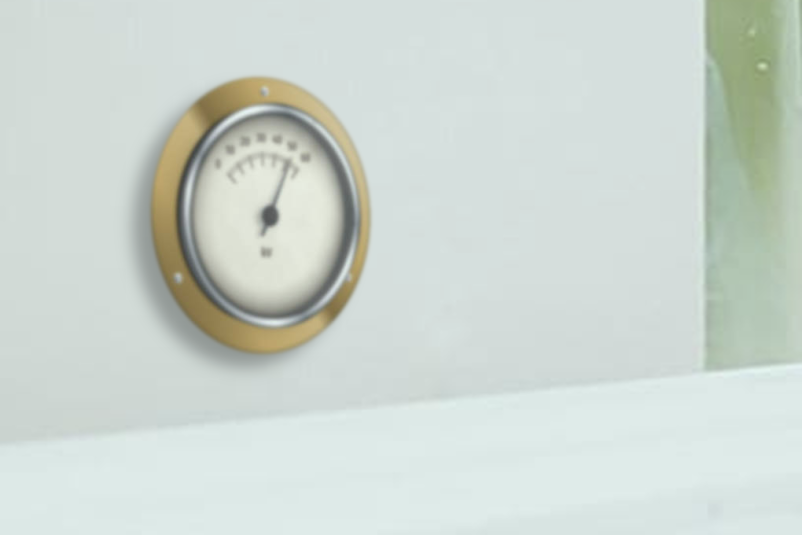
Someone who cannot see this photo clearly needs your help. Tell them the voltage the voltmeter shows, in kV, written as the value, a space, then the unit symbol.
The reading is 50 kV
